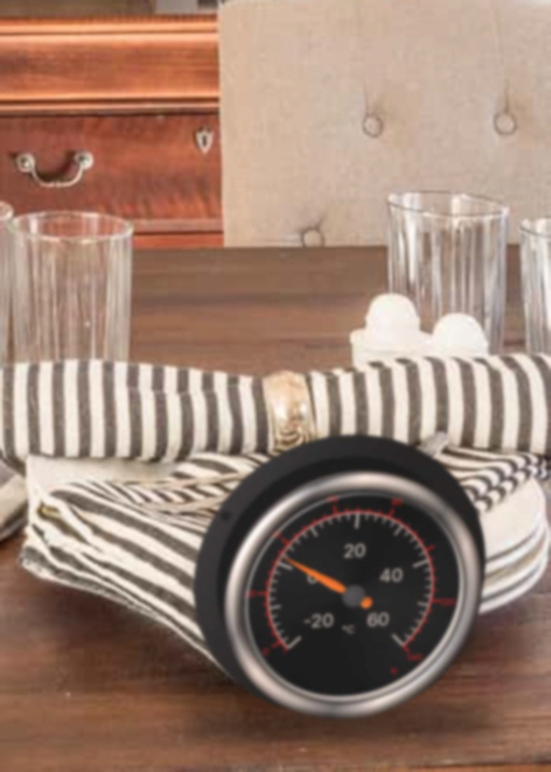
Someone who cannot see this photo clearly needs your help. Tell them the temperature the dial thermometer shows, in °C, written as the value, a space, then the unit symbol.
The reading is 2 °C
